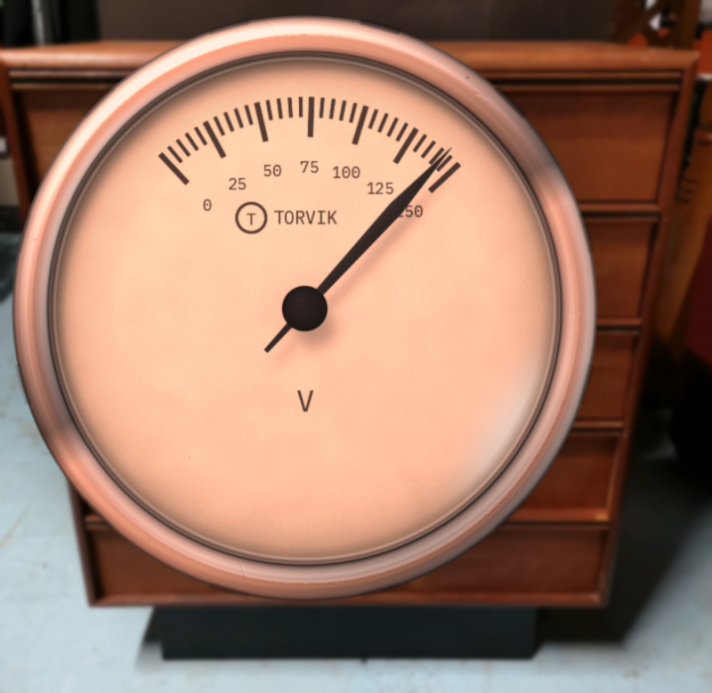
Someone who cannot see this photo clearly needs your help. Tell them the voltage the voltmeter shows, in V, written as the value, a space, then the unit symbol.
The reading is 142.5 V
